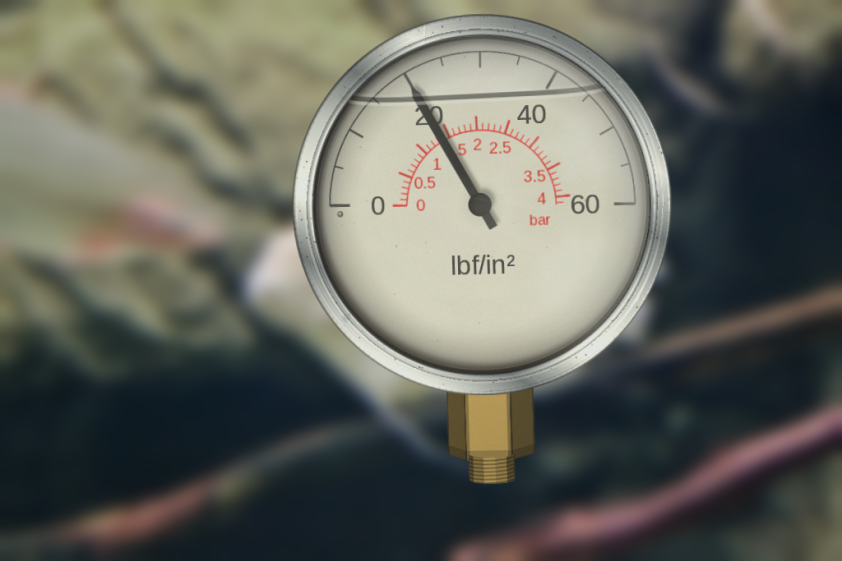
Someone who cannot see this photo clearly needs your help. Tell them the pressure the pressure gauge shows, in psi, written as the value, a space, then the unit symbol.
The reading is 20 psi
